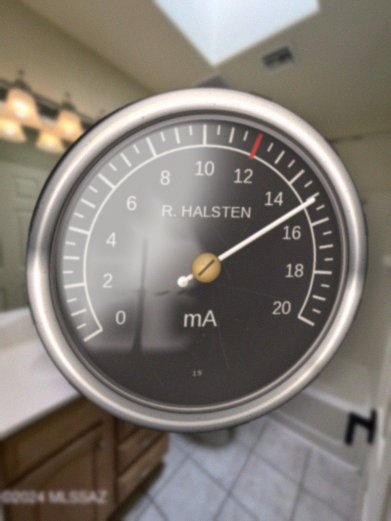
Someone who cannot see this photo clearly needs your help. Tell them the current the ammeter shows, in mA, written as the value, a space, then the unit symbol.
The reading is 15 mA
